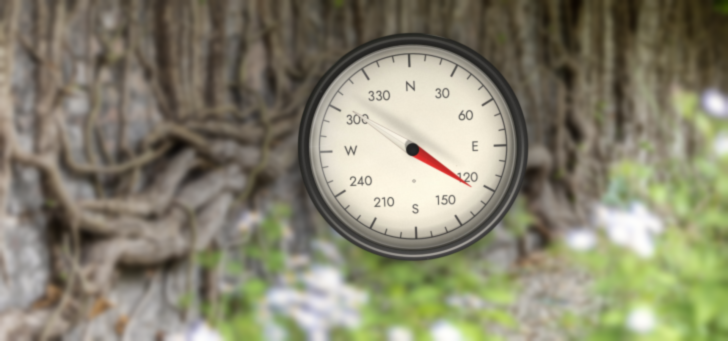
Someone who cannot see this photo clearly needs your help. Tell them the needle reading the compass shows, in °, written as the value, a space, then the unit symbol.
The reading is 125 °
